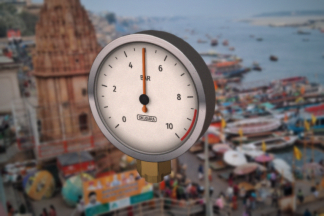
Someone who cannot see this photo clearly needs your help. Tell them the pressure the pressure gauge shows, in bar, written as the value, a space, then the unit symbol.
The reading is 5 bar
